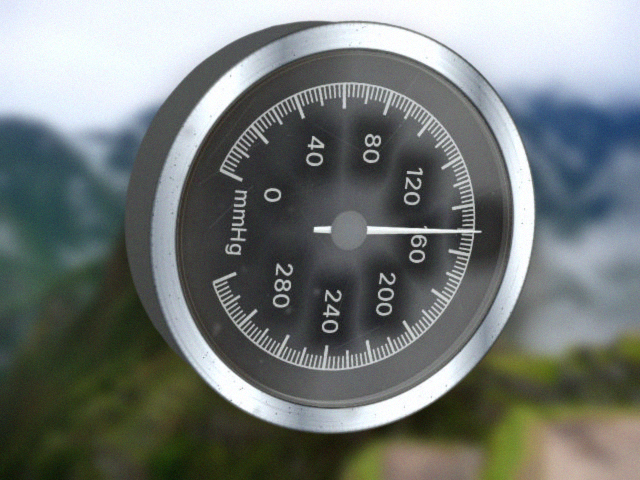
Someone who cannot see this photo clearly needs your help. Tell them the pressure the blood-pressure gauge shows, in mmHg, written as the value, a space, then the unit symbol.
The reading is 150 mmHg
